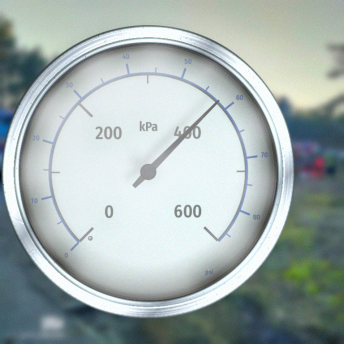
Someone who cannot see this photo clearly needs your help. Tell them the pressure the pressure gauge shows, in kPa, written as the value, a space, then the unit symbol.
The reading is 400 kPa
